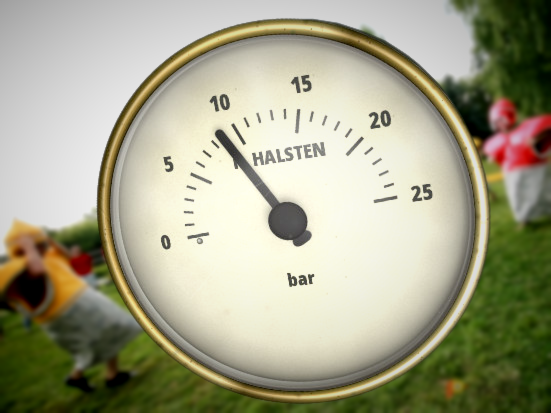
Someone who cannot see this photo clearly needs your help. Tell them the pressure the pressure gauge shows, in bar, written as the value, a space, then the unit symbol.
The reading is 9 bar
